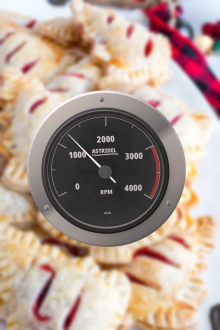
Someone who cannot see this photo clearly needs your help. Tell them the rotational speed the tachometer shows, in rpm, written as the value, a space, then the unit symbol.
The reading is 1250 rpm
